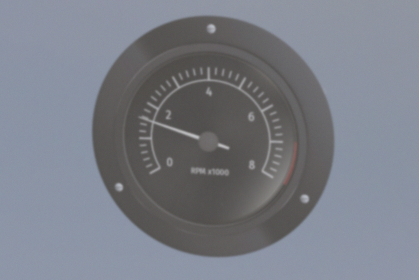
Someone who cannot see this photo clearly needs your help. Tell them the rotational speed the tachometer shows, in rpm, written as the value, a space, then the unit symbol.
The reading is 1600 rpm
